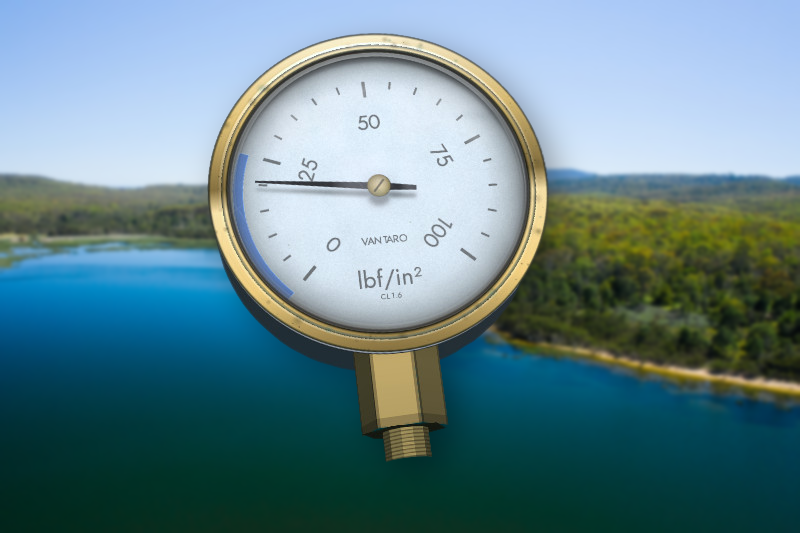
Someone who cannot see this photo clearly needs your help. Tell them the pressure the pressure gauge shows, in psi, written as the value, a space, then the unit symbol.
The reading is 20 psi
